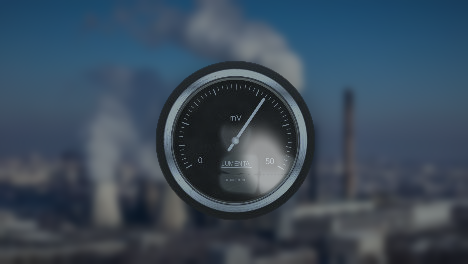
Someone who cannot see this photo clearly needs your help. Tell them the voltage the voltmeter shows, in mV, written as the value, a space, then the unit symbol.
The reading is 32 mV
